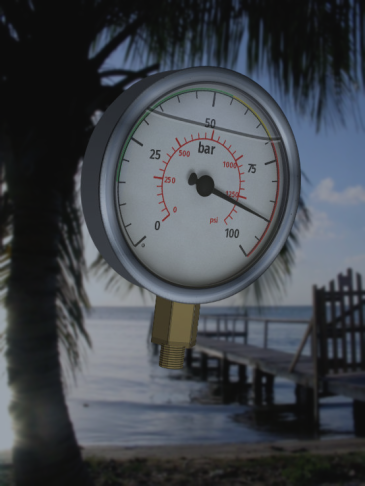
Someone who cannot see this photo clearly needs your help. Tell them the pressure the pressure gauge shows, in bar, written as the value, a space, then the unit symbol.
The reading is 90 bar
